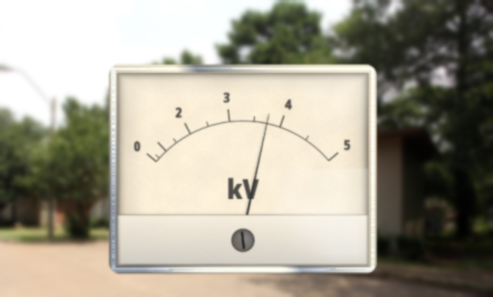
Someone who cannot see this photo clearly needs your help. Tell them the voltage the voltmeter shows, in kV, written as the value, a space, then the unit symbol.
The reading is 3.75 kV
